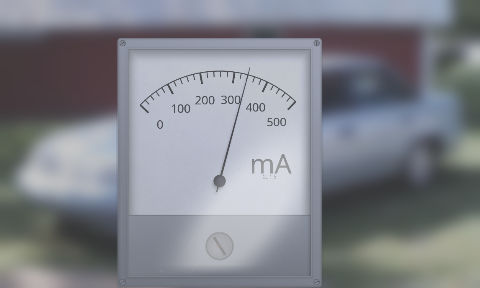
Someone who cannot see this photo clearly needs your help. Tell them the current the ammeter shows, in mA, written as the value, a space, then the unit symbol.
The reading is 340 mA
